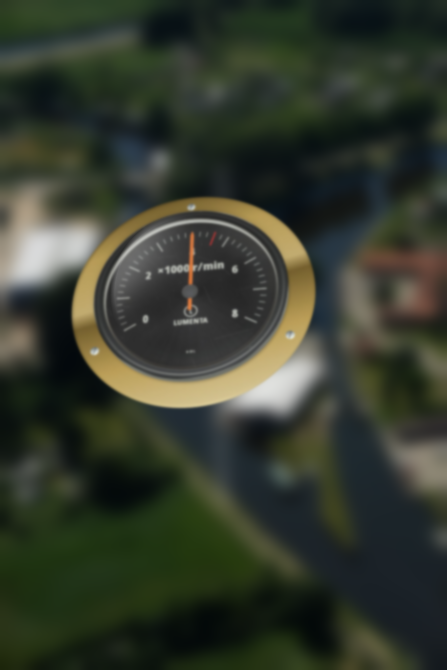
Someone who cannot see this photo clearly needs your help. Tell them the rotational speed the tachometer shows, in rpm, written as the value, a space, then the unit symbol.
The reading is 4000 rpm
